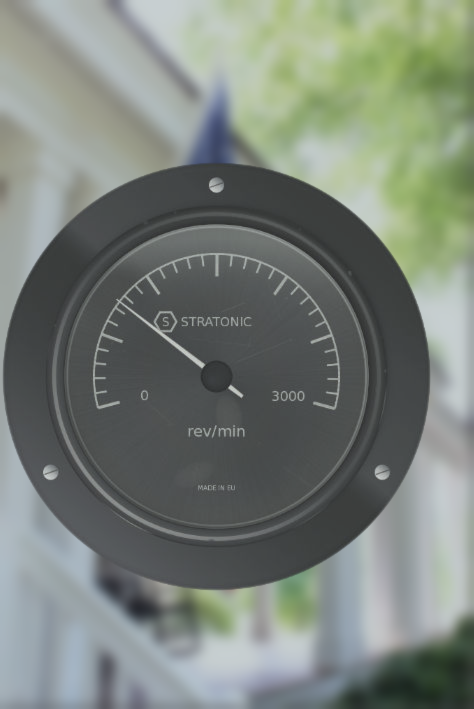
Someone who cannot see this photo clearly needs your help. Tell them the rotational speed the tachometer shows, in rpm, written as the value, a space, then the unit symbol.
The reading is 750 rpm
